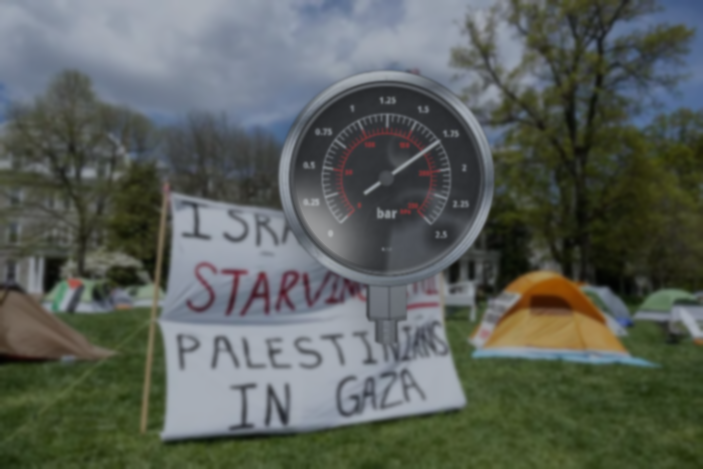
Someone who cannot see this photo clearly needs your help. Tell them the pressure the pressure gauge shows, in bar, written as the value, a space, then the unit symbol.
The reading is 1.75 bar
